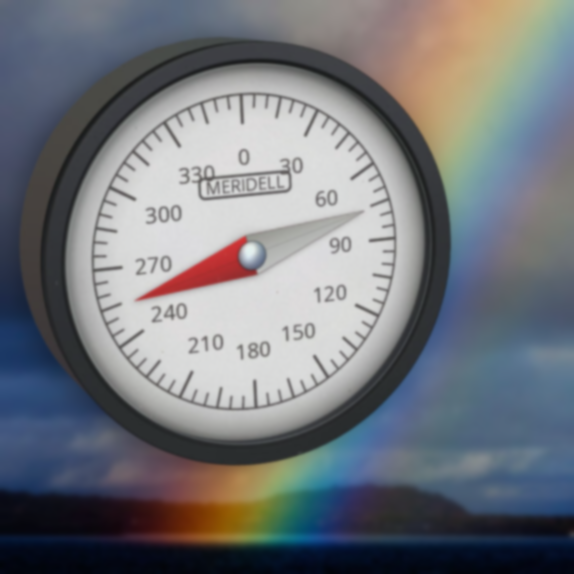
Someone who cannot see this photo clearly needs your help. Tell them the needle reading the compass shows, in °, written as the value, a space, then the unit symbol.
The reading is 255 °
